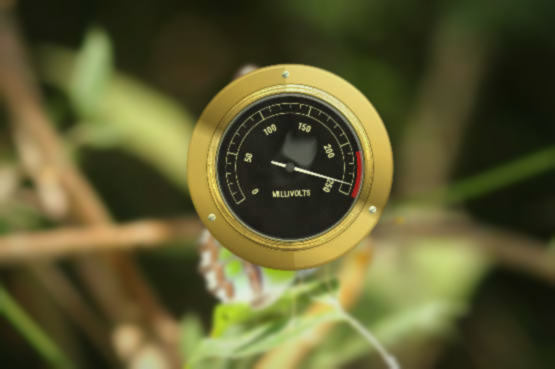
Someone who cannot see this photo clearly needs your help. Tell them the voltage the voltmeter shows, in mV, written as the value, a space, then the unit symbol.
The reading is 240 mV
